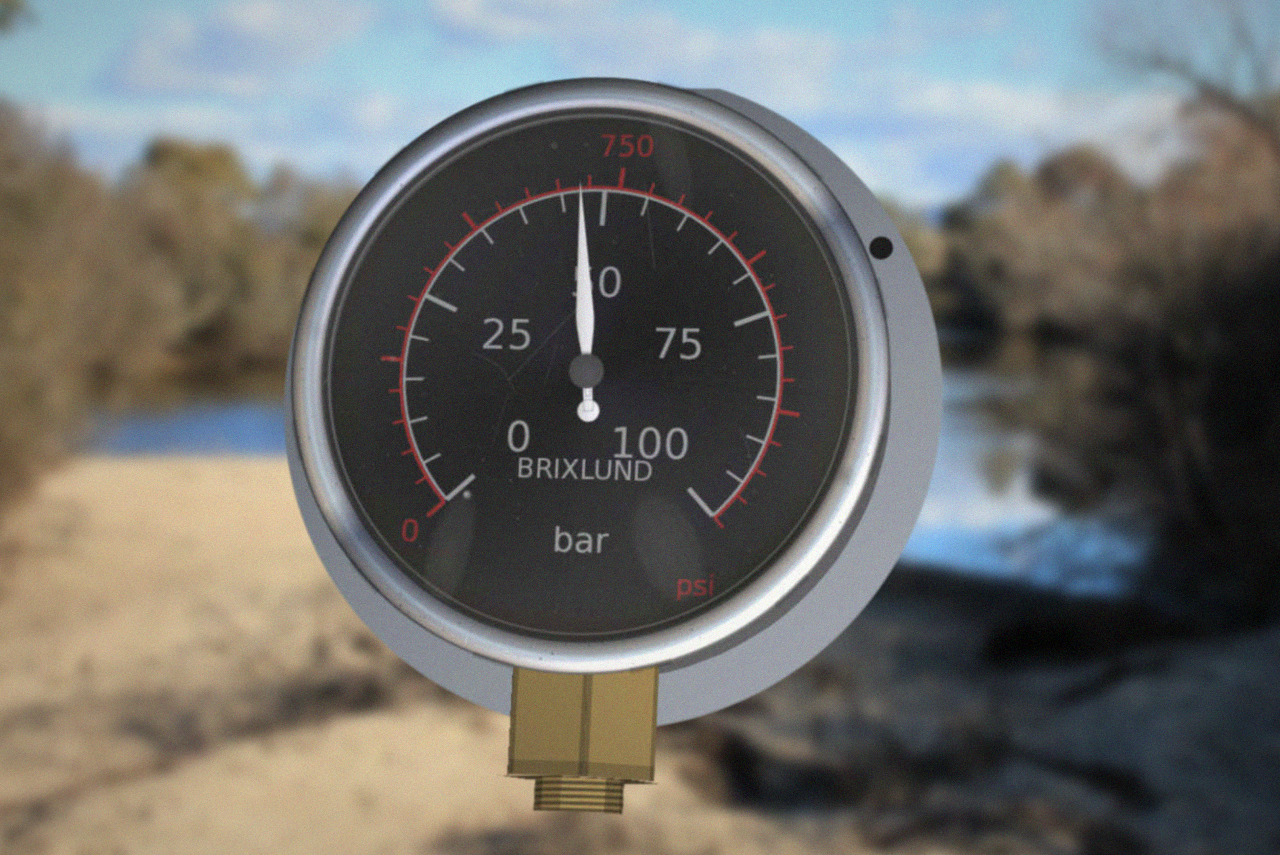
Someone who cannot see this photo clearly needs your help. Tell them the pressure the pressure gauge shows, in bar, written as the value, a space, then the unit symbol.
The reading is 47.5 bar
